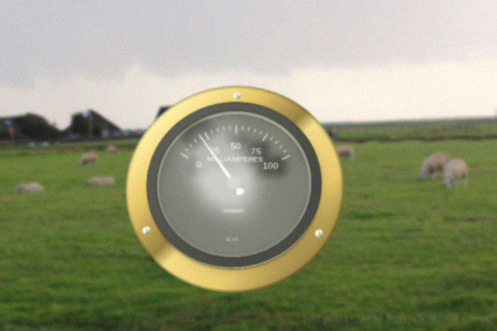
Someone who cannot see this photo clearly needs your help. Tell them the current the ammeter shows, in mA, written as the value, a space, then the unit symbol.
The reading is 20 mA
